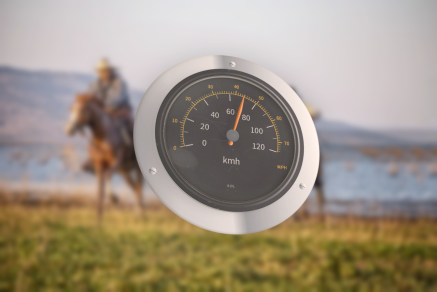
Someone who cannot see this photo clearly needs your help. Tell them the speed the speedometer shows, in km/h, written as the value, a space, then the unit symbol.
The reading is 70 km/h
